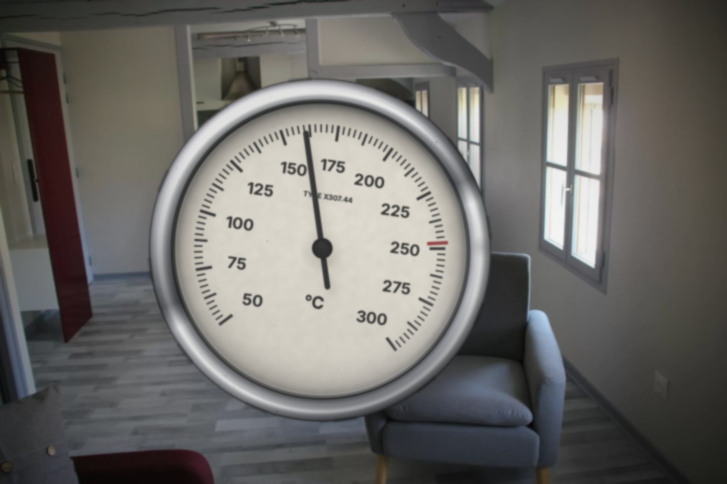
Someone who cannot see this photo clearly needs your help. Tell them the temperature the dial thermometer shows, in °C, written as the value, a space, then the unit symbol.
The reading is 160 °C
